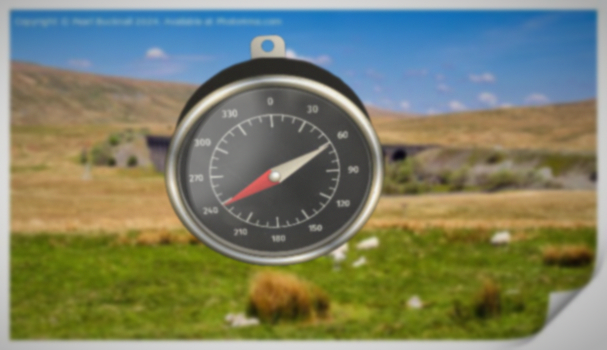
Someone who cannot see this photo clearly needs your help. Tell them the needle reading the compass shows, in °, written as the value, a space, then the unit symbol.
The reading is 240 °
